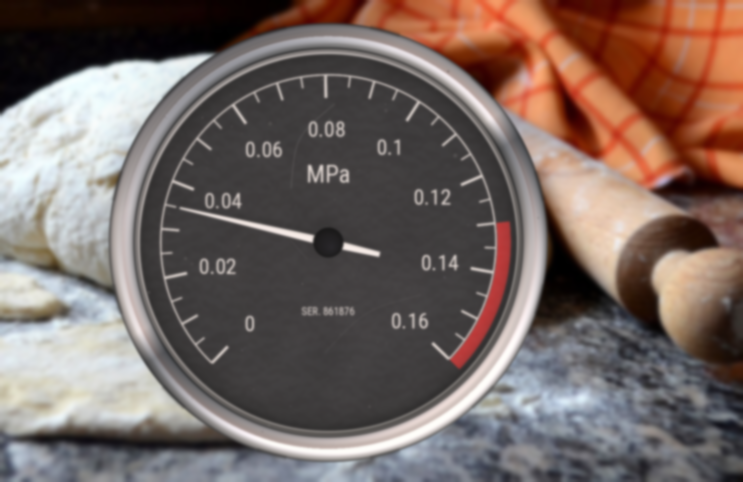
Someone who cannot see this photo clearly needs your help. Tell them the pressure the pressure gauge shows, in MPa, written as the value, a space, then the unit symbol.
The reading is 0.035 MPa
